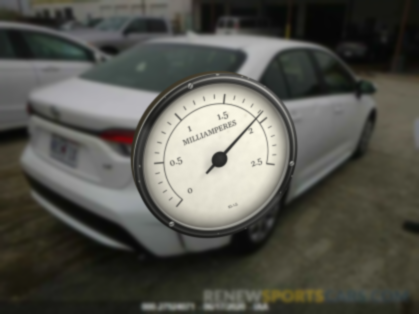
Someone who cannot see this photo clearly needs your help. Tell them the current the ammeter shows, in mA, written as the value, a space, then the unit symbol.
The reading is 1.9 mA
